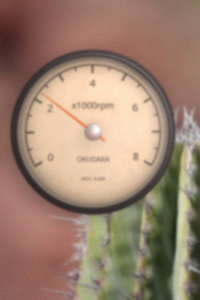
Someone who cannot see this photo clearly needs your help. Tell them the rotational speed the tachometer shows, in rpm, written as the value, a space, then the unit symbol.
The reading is 2250 rpm
